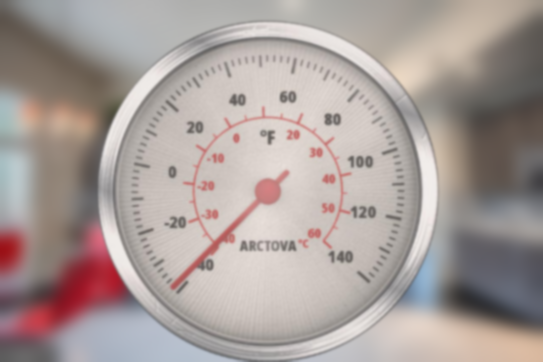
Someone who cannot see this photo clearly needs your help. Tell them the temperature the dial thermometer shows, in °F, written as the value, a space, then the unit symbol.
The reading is -38 °F
